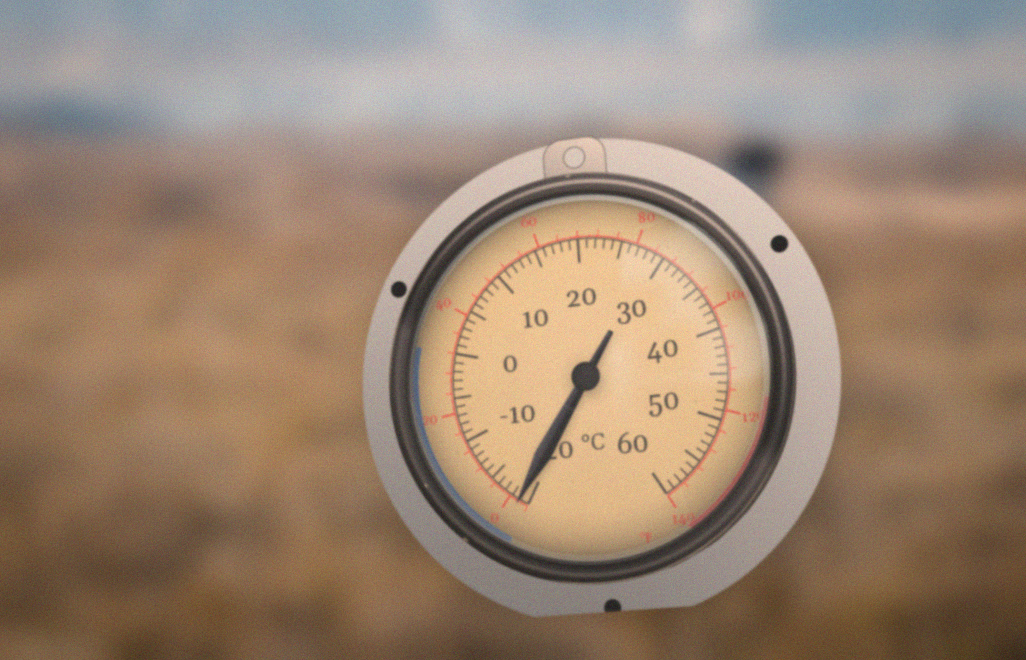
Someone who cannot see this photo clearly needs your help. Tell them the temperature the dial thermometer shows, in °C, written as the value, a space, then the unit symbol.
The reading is -19 °C
